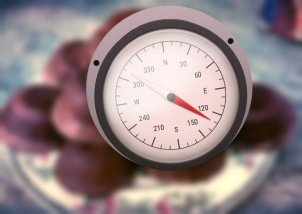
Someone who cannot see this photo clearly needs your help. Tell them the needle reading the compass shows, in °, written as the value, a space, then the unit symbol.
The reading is 130 °
